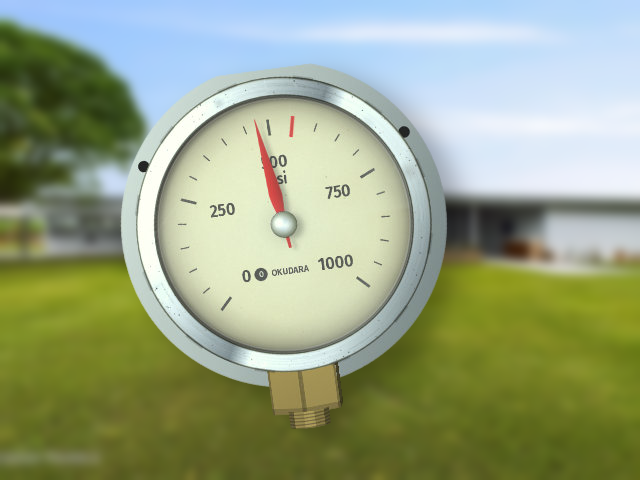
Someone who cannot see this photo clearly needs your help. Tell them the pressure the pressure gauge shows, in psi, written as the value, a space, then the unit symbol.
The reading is 475 psi
